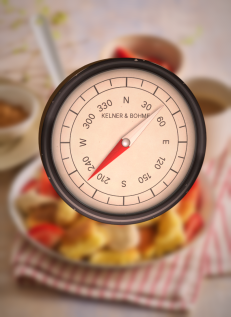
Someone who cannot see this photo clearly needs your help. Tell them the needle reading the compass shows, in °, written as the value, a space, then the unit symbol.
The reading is 225 °
